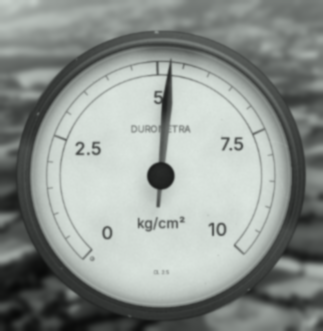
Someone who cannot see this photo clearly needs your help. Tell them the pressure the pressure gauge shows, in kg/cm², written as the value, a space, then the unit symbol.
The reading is 5.25 kg/cm²
